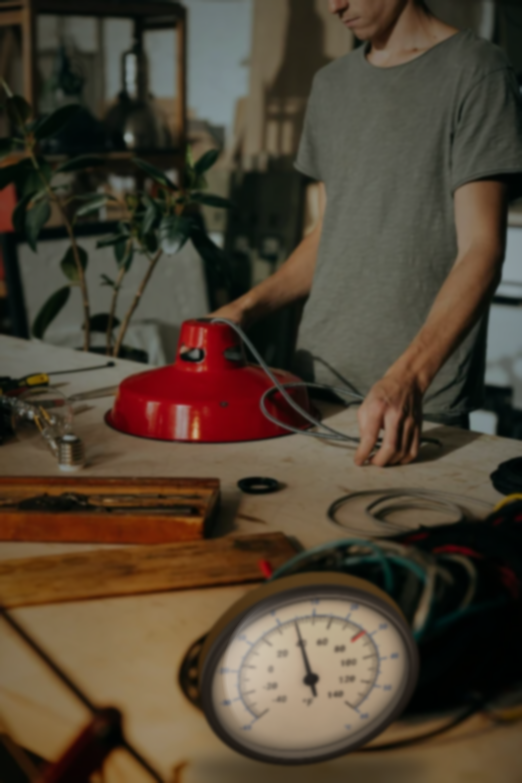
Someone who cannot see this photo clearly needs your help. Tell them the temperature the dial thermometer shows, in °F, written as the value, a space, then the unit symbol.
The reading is 40 °F
